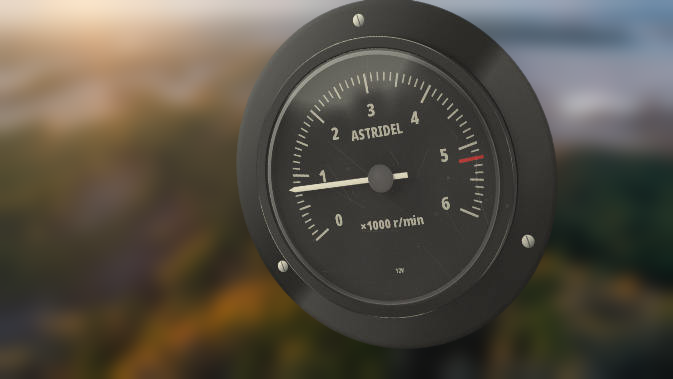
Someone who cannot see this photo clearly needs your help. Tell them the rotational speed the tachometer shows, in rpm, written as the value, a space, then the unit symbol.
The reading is 800 rpm
